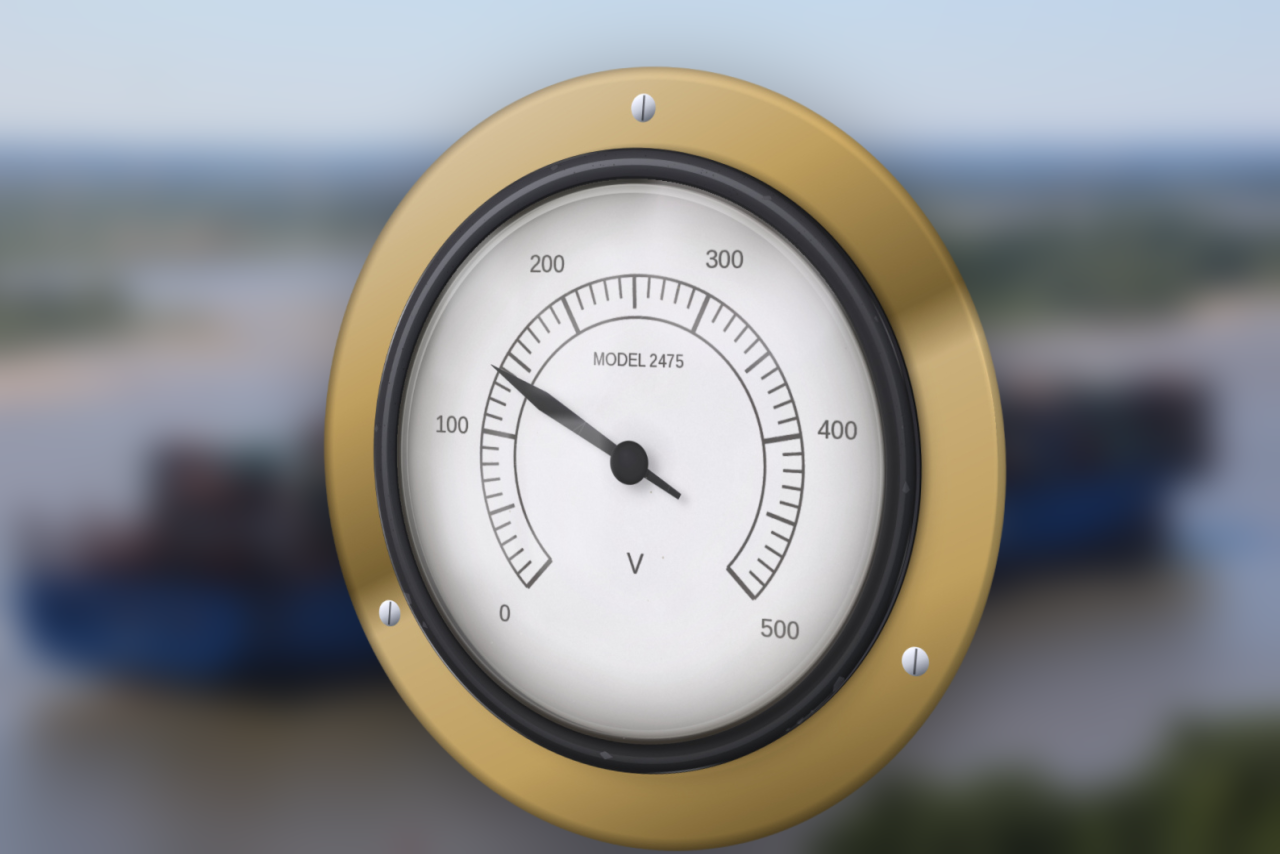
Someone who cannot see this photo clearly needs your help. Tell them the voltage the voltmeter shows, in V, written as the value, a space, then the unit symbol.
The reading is 140 V
